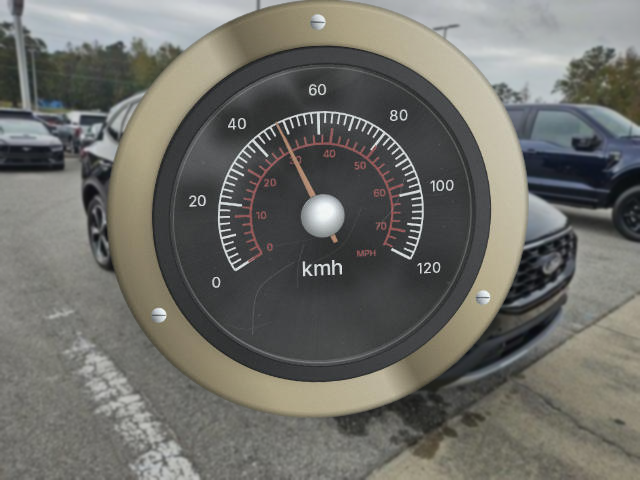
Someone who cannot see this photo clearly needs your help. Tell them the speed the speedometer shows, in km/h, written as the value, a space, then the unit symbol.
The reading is 48 km/h
